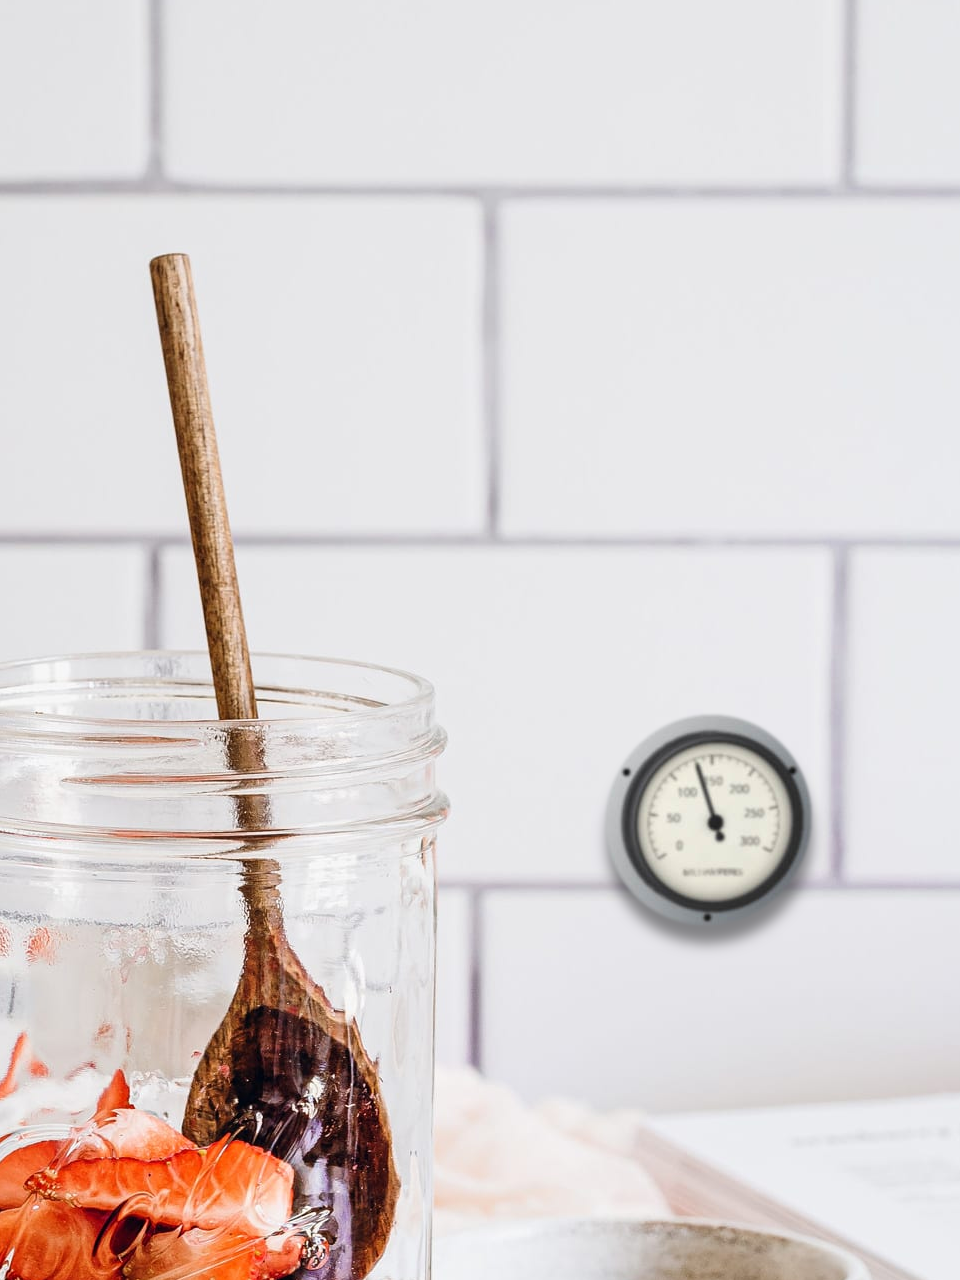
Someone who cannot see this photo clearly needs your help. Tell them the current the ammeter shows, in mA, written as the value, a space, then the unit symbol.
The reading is 130 mA
